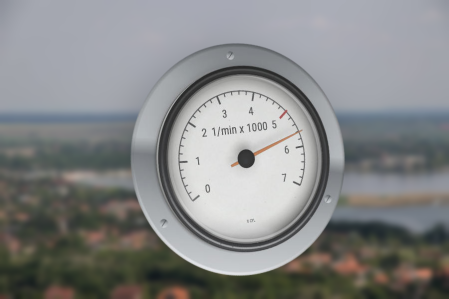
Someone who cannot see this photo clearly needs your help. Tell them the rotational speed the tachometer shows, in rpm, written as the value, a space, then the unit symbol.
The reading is 5600 rpm
